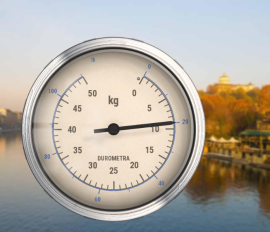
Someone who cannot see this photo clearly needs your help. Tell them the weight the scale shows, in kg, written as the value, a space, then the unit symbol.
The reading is 9 kg
